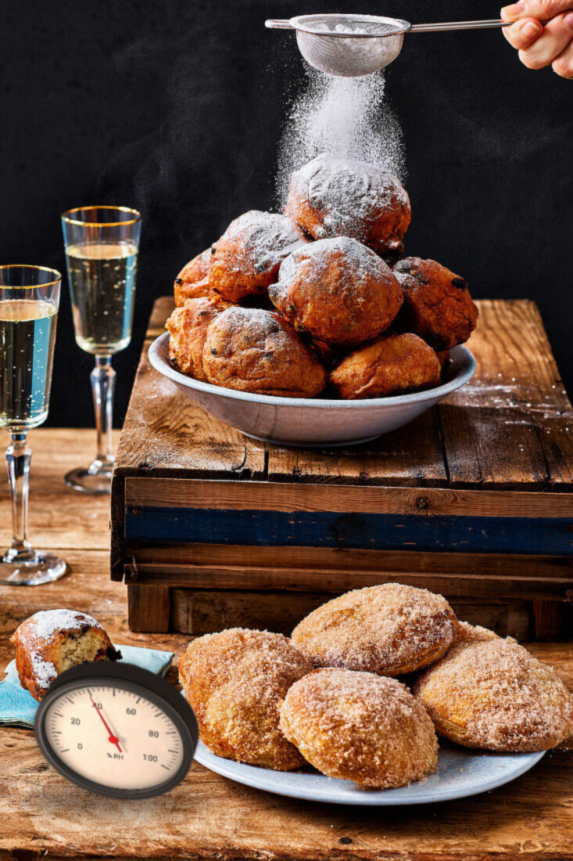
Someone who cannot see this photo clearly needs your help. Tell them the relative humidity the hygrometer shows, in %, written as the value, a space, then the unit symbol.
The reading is 40 %
